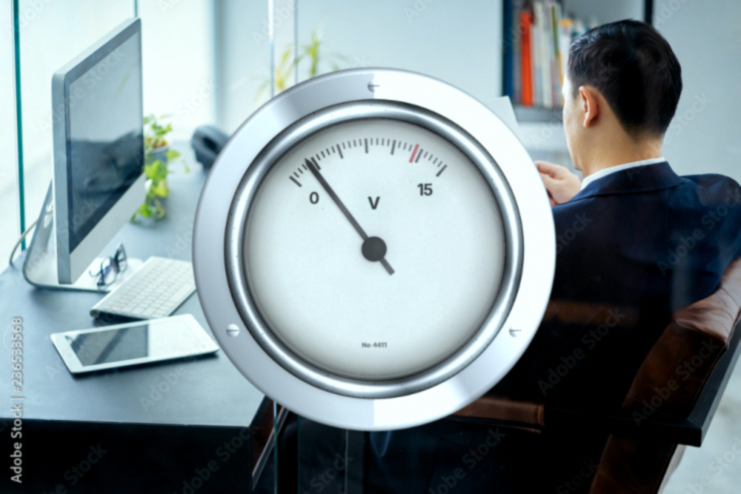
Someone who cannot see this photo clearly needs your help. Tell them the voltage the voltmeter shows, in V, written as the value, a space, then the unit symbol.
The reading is 2 V
